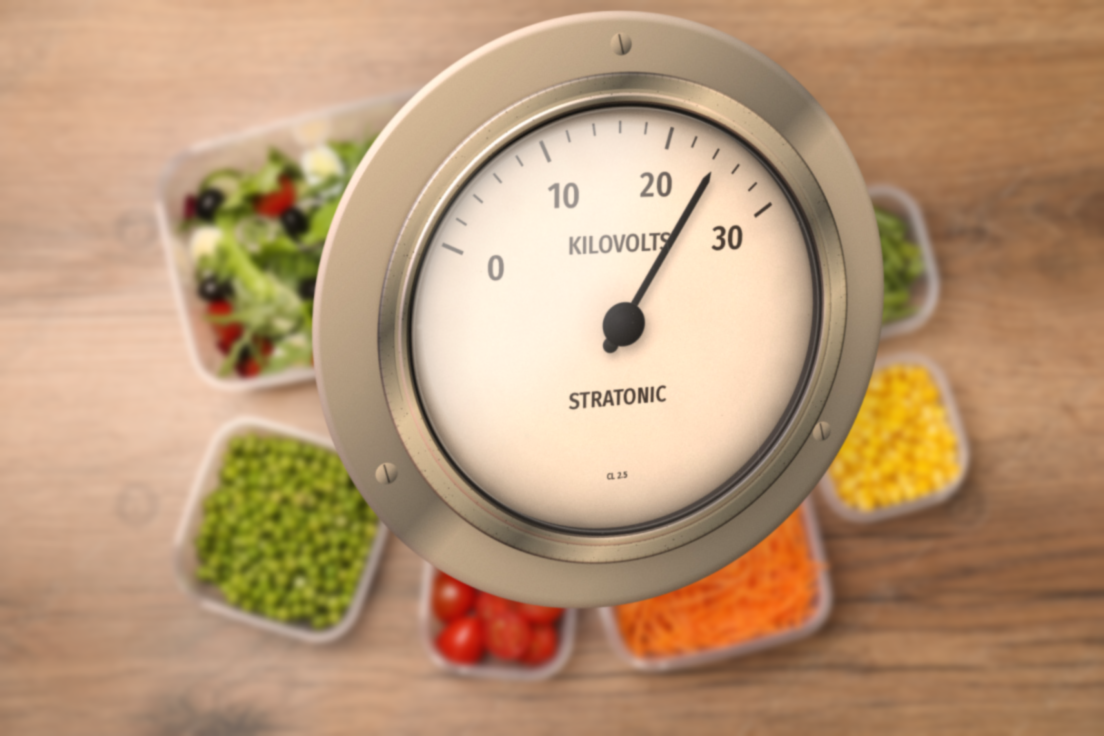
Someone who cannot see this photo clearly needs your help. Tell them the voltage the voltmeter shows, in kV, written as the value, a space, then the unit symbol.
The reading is 24 kV
